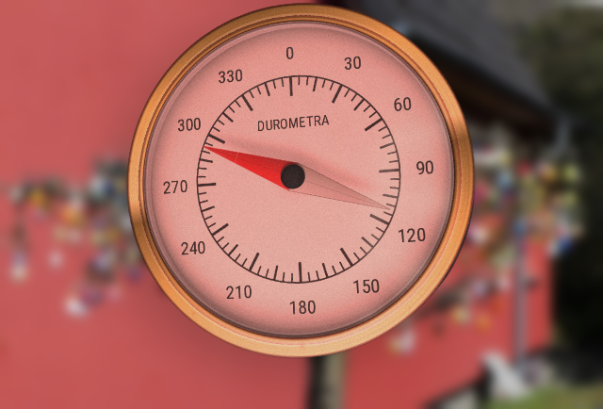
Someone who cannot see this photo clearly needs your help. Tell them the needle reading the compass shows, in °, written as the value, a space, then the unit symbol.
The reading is 292.5 °
